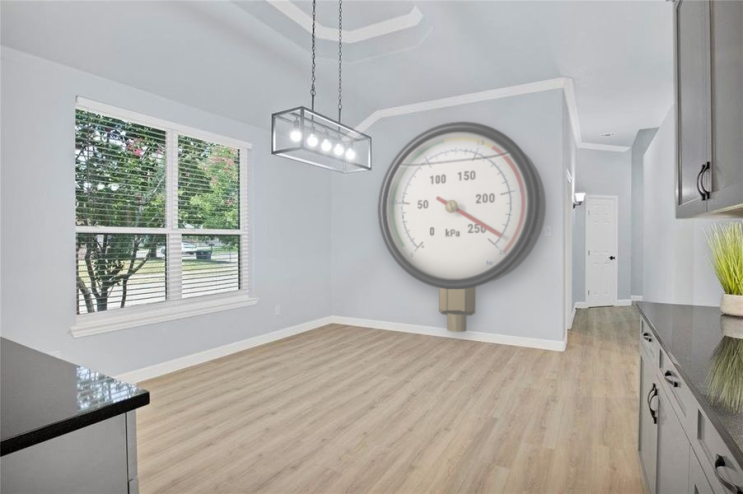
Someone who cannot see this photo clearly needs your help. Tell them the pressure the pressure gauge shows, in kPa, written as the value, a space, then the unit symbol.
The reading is 240 kPa
